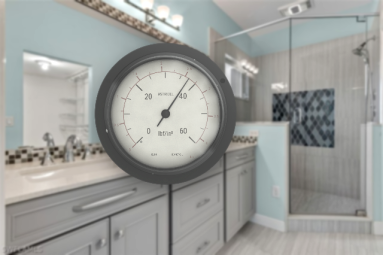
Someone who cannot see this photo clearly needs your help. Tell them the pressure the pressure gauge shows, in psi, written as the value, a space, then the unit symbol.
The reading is 37.5 psi
